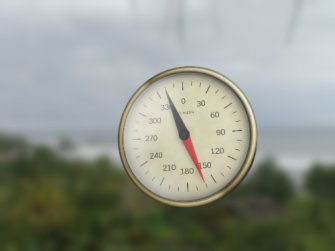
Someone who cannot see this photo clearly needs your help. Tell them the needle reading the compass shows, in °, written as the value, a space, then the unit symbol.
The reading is 160 °
